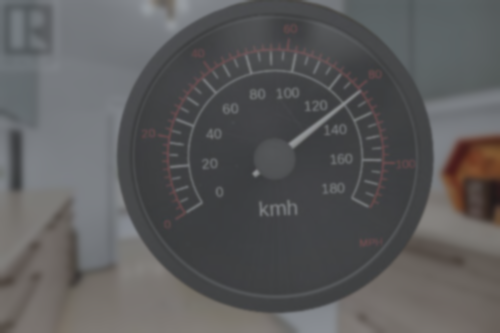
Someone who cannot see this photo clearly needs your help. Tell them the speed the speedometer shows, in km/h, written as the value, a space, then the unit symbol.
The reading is 130 km/h
